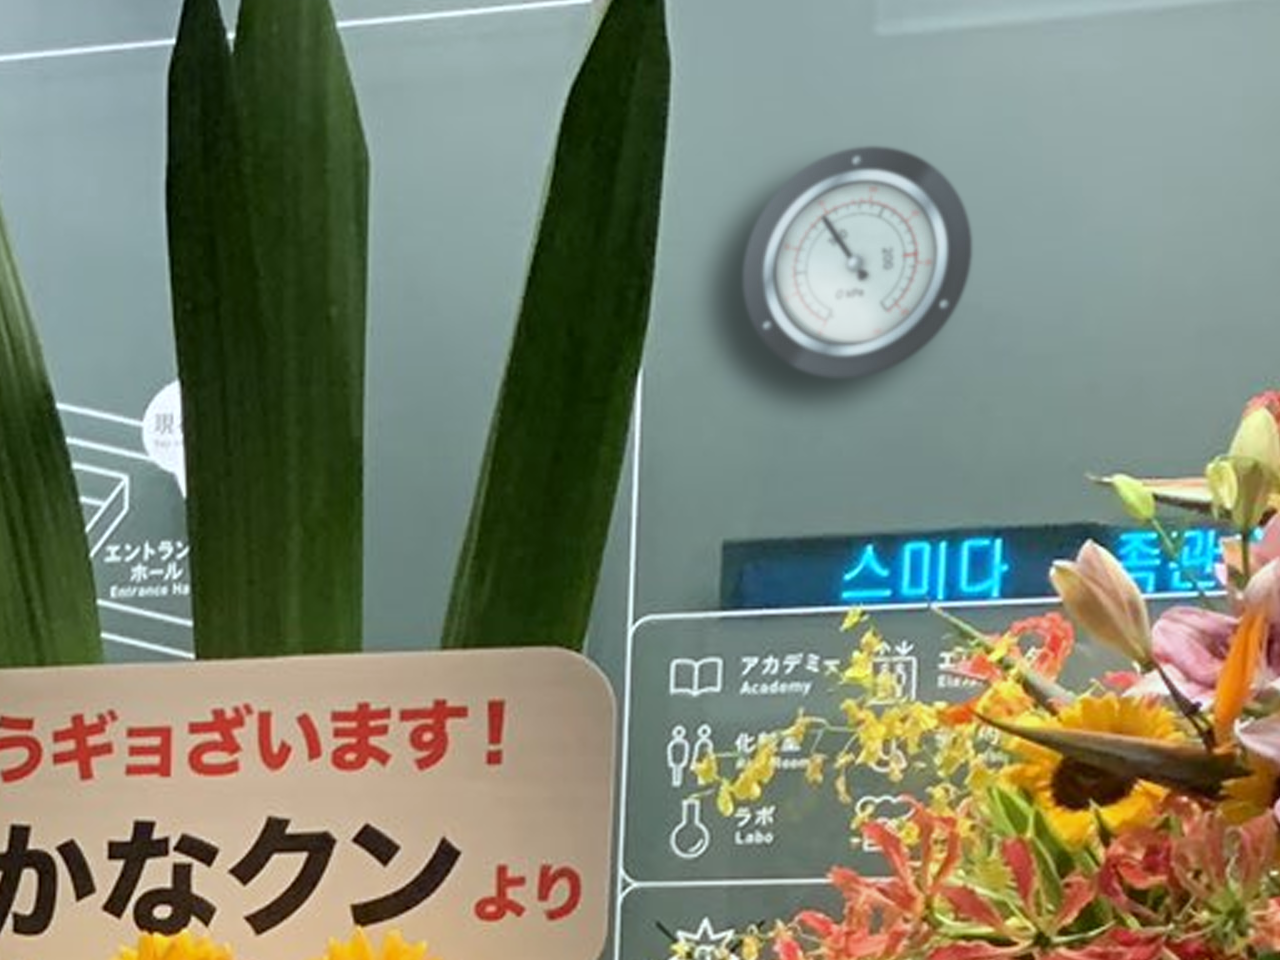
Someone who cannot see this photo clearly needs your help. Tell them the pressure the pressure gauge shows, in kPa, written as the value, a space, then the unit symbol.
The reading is 100 kPa
